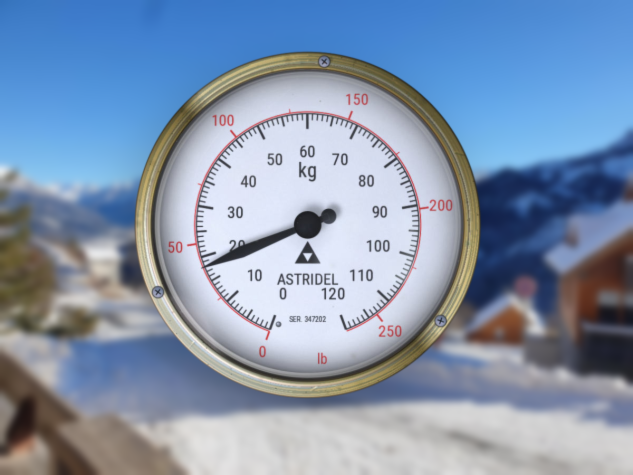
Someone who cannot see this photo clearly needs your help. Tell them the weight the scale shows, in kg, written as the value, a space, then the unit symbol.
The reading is 18 kg
